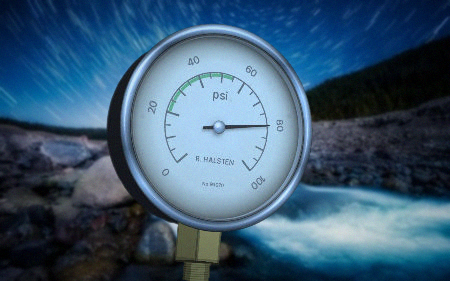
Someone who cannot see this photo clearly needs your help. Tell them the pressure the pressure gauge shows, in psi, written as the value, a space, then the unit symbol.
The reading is 80 psi
